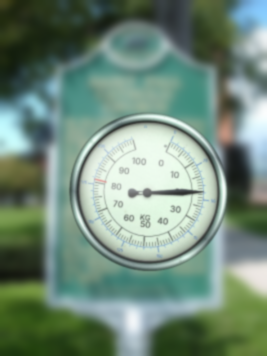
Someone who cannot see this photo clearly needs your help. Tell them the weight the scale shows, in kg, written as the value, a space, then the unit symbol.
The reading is 20 kg
